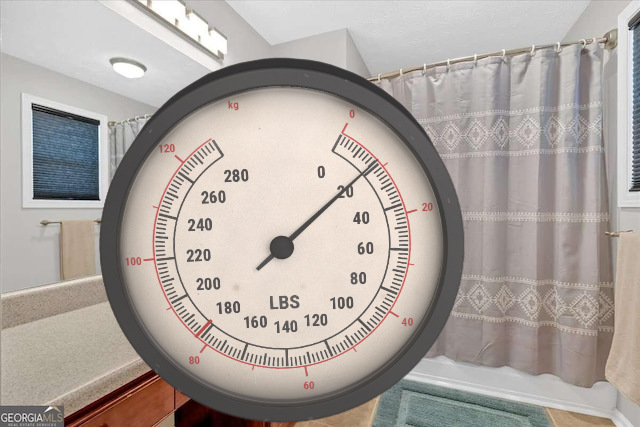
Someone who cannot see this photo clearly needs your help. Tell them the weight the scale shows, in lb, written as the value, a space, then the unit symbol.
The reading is 18 lb
